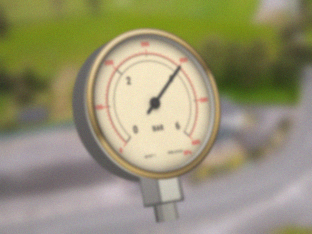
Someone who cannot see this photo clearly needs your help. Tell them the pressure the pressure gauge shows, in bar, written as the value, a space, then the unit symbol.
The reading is 4 bar
